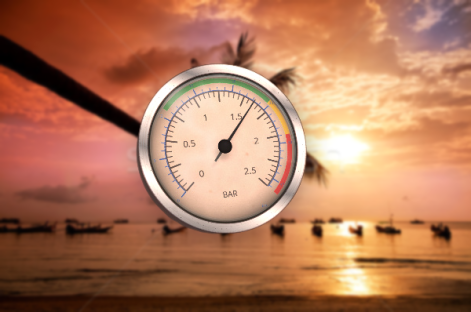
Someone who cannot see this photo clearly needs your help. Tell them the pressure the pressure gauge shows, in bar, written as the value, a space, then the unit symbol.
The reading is 1.6 bar
